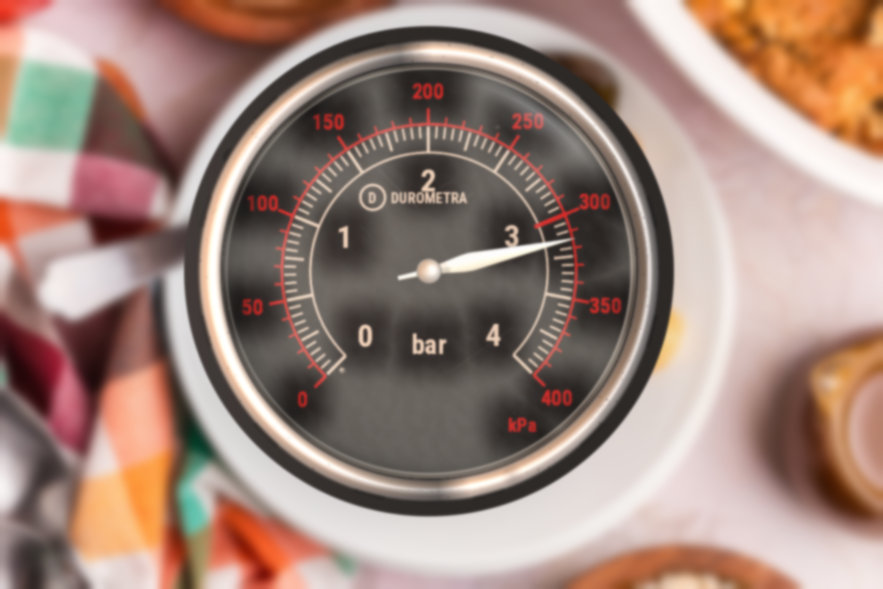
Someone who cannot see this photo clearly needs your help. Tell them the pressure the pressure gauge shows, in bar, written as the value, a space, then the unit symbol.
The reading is 3.15 bar
